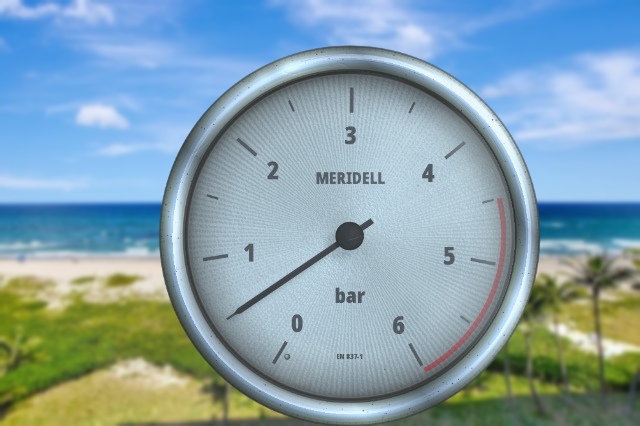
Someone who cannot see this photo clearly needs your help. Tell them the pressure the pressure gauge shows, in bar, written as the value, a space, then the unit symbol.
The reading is 0.5 bar
